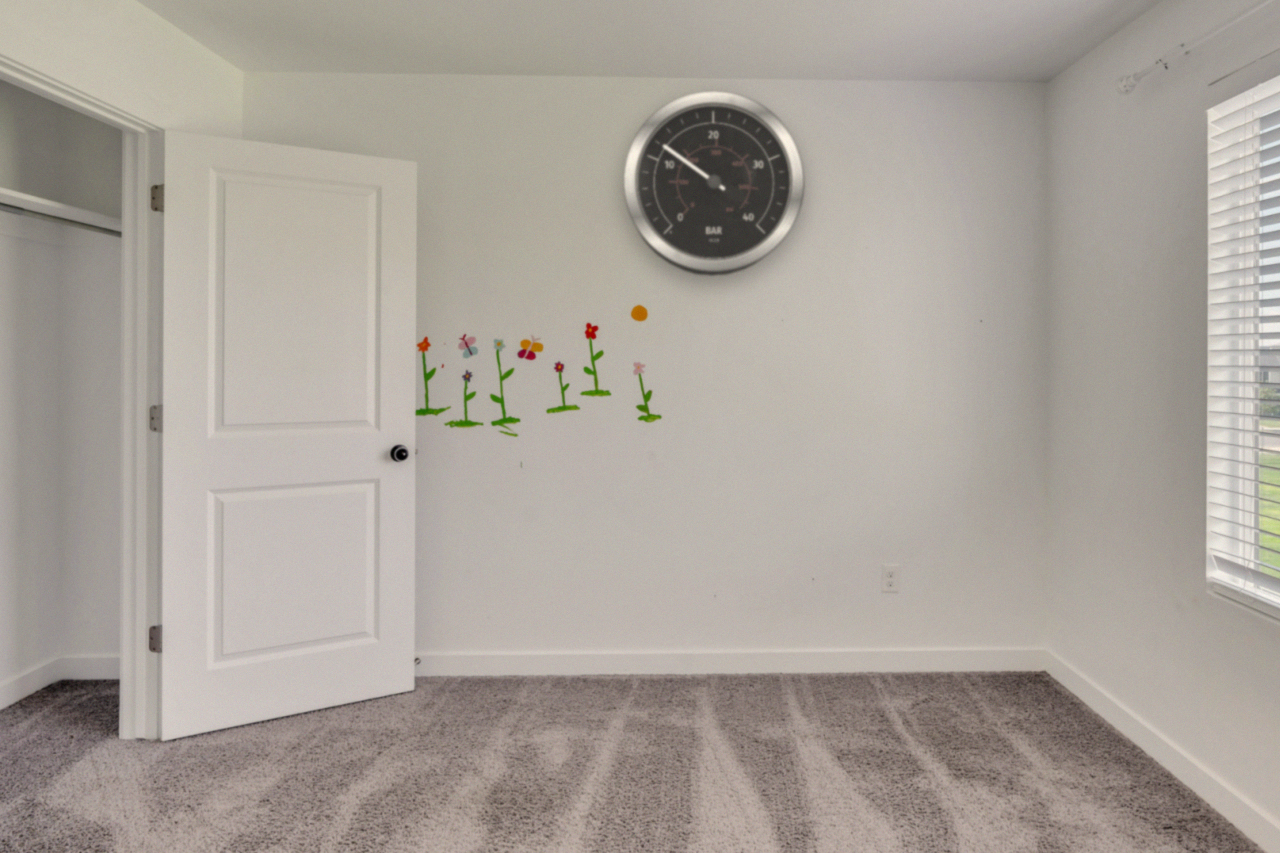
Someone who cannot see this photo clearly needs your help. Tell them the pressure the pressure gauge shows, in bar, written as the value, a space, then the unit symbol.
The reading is 12 bar
